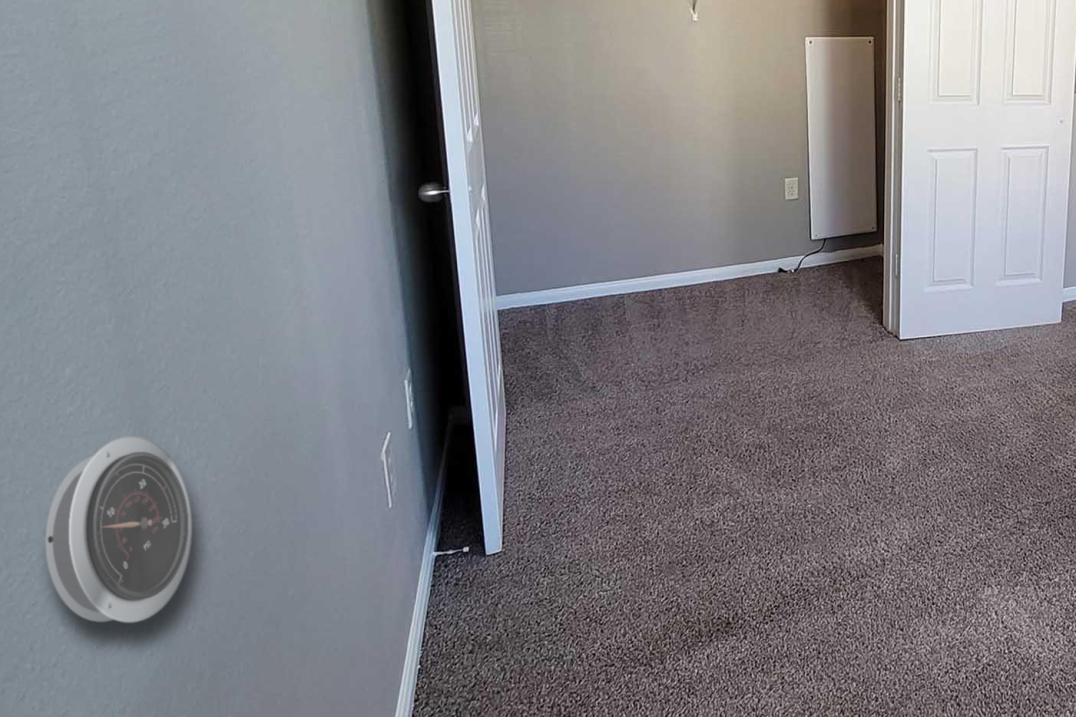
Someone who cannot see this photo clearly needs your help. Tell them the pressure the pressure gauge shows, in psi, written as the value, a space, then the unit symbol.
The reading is 7.5 psi
